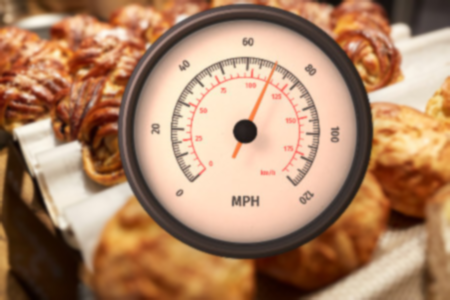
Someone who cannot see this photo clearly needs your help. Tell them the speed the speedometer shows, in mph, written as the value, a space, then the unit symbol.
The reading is 70 mph
